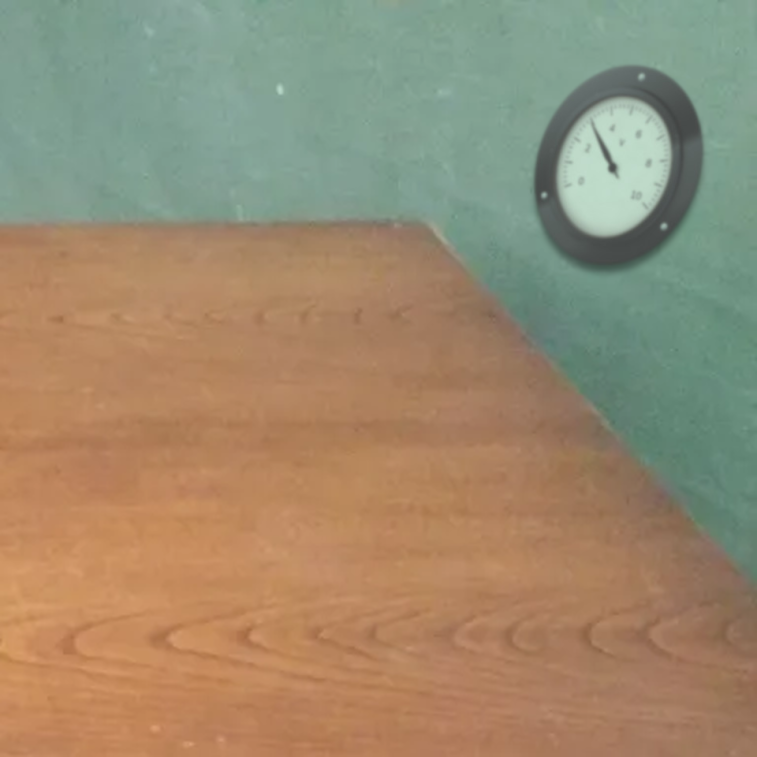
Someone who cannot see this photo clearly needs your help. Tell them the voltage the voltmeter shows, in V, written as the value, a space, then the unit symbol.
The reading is 3 V
